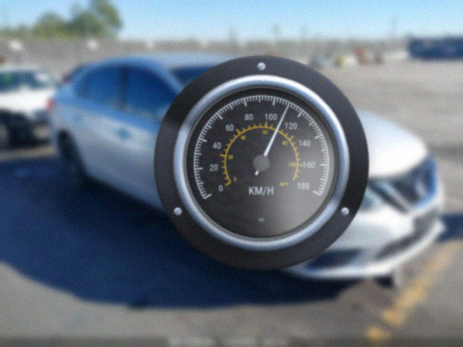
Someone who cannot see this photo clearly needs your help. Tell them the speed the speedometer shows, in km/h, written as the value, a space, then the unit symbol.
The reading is 110 km/h
